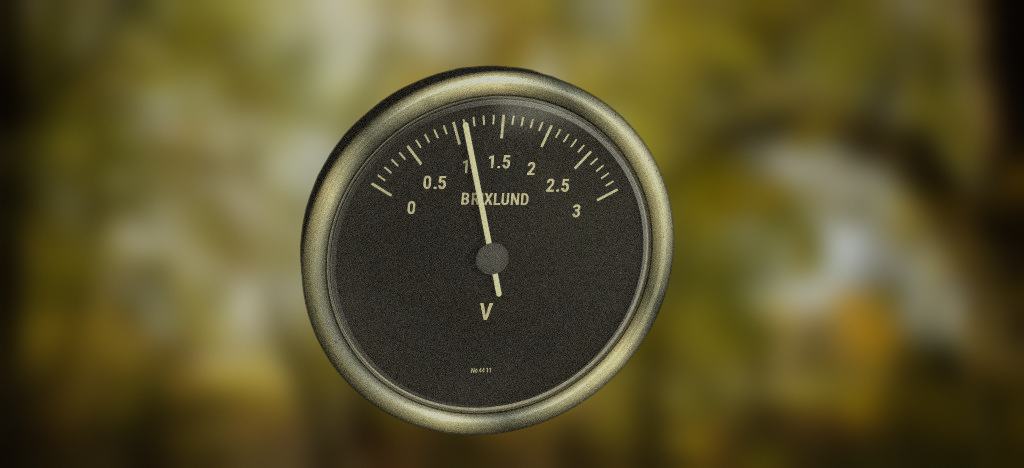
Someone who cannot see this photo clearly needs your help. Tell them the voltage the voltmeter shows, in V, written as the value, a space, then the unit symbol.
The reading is 1.1 V
